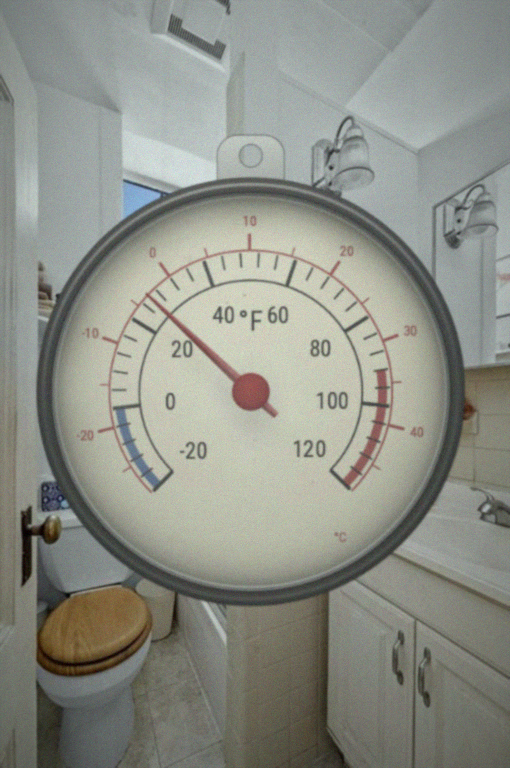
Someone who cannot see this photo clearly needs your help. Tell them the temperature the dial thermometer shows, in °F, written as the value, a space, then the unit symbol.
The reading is 26 °F
